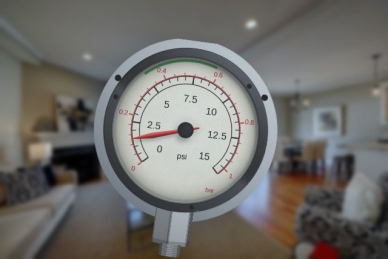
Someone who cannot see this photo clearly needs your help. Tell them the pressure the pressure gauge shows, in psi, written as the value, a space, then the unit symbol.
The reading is 1.5 psi
